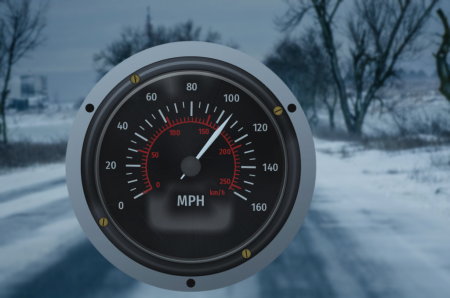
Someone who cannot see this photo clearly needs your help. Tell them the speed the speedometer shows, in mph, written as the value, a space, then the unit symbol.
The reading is 105 mph
